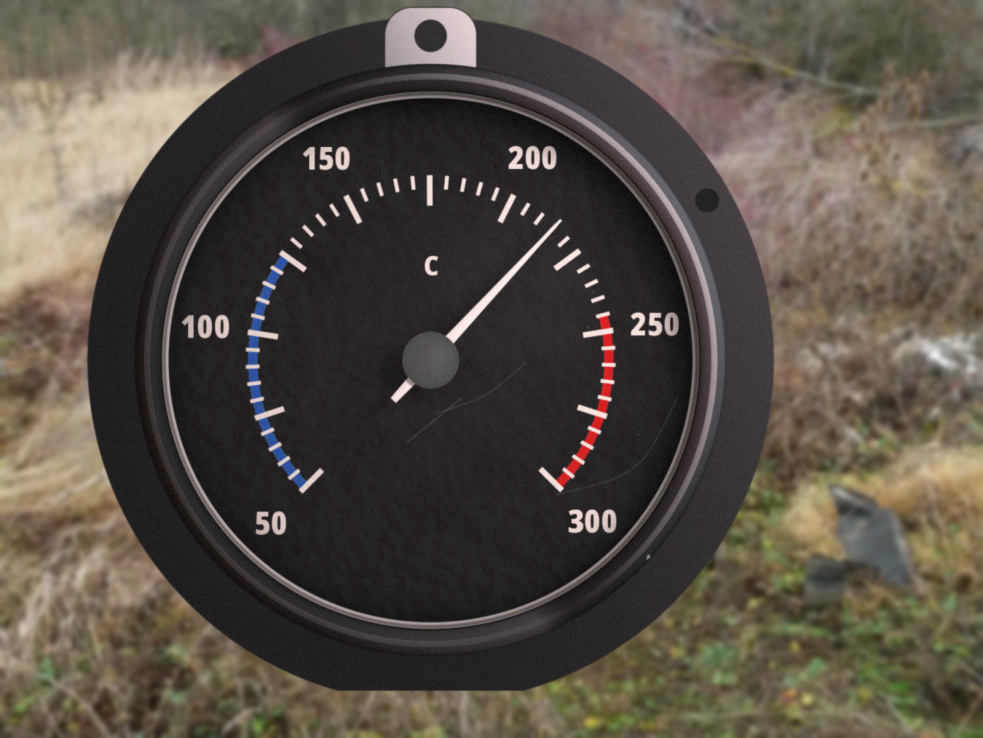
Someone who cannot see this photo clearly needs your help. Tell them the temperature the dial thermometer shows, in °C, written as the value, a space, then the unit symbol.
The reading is 215 °C
